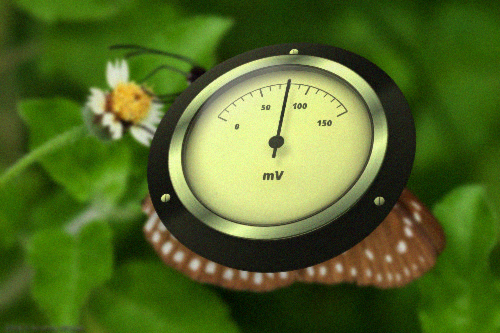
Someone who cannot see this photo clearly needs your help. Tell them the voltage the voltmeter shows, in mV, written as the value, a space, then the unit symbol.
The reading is 80 mV
